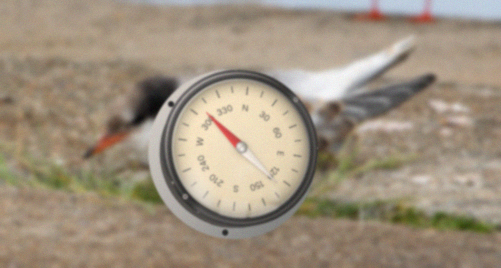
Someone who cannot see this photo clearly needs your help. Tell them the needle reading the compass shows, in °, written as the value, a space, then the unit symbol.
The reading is 307.5 °
